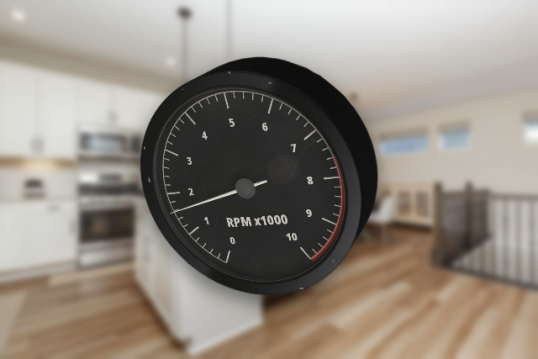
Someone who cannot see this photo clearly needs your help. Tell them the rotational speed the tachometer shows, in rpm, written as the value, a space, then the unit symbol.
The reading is 1600 rpm
